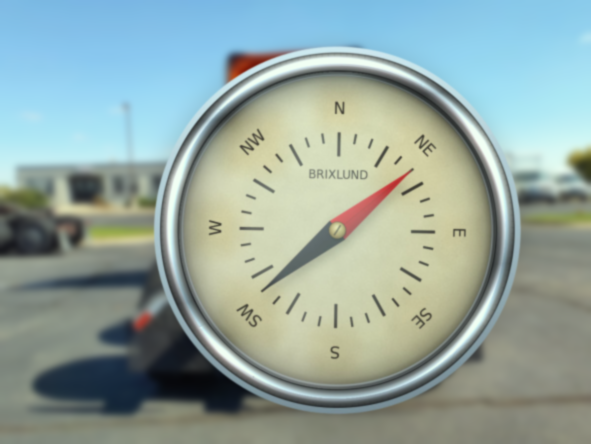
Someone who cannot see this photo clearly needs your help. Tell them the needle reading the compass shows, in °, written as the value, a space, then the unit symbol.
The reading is 50 °
